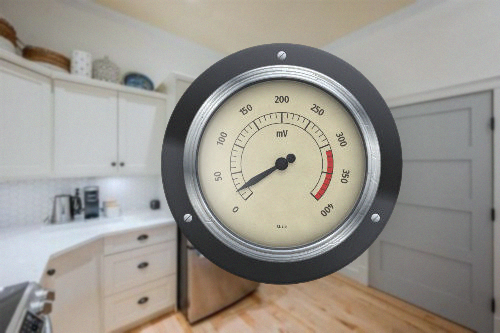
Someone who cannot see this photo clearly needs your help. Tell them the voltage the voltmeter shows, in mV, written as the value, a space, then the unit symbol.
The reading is 20 mV
